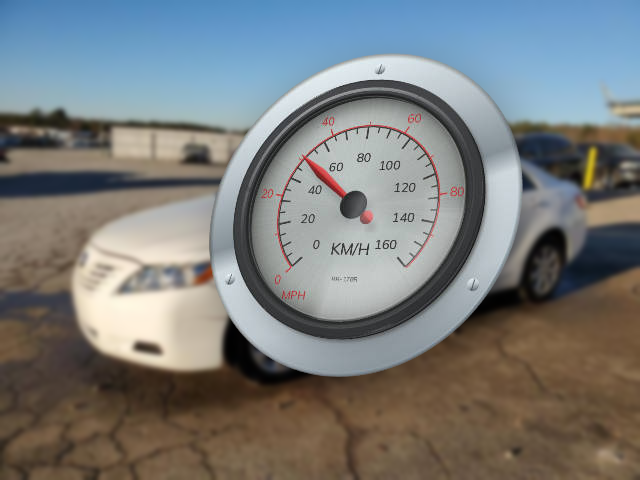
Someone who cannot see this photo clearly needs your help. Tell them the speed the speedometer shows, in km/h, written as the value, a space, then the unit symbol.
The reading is 50 km/h
